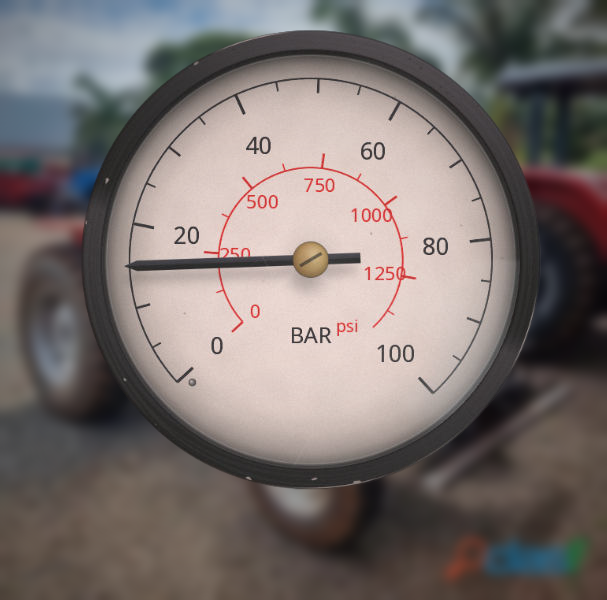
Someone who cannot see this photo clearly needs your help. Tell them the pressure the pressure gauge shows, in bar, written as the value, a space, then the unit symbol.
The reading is 15 bar
